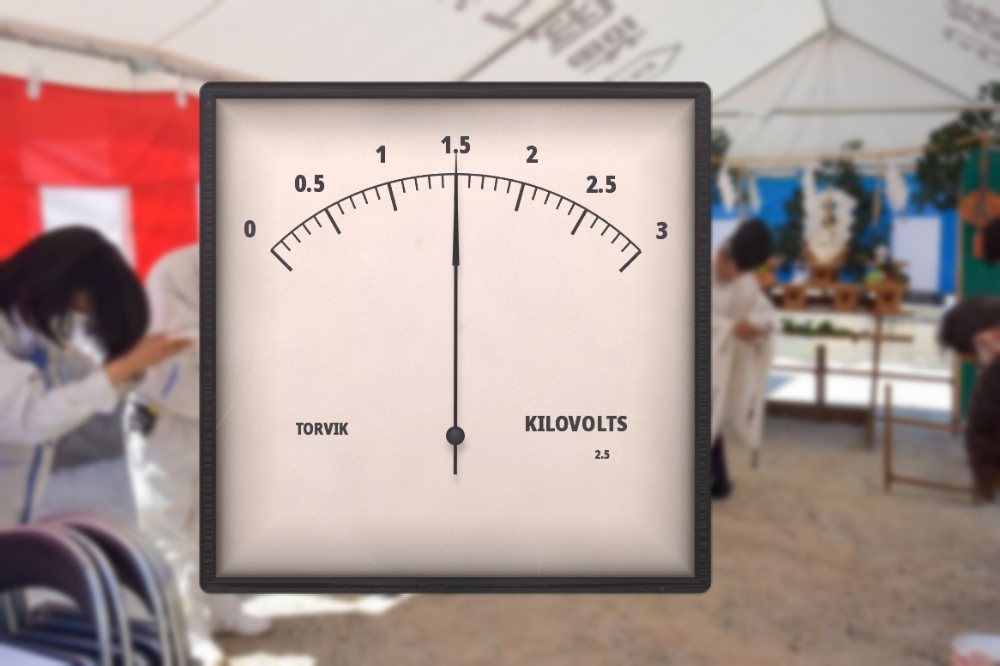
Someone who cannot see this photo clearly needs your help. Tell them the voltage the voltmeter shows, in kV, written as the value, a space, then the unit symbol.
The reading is 1.5 kV
